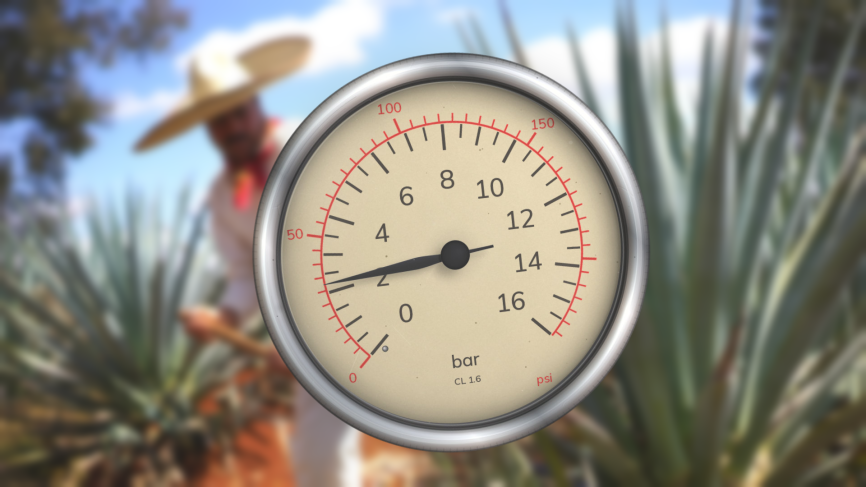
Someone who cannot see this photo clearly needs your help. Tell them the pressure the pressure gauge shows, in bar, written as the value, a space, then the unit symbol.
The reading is 2.25 bar
